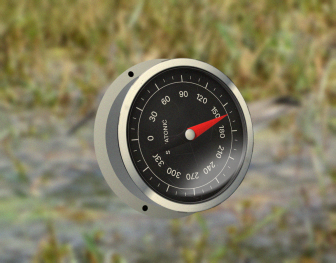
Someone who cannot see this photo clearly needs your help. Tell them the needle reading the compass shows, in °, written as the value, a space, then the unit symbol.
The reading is 160 °
